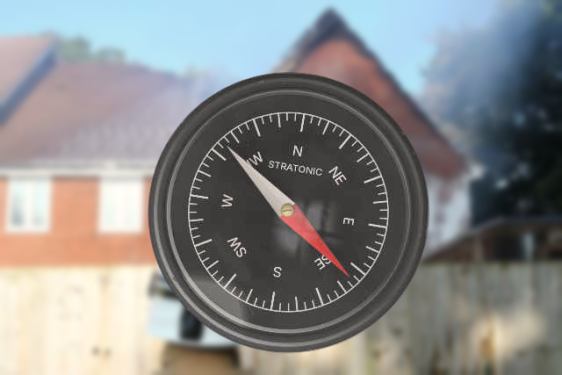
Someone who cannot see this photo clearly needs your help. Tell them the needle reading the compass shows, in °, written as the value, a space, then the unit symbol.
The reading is 127.5 °
